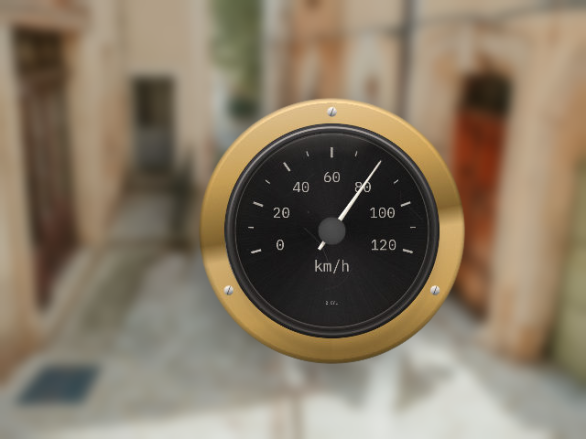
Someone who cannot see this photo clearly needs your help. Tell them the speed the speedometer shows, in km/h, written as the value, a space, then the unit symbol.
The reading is 80 km/h
